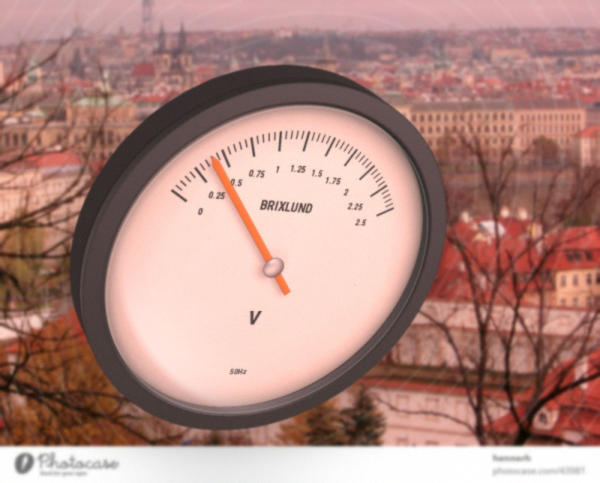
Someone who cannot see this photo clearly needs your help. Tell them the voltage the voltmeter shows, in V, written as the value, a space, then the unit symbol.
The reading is 0.4 V
